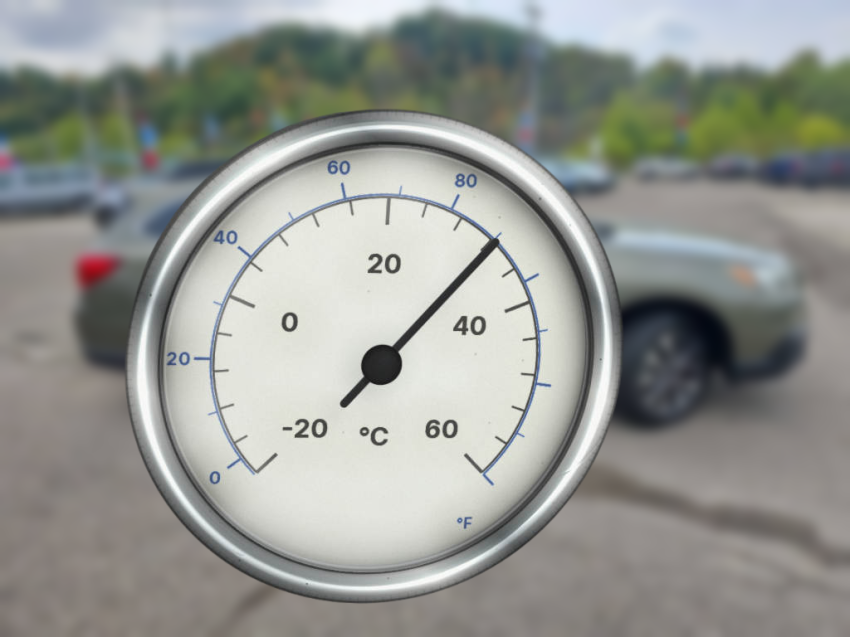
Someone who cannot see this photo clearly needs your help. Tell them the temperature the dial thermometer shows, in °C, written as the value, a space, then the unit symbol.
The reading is 32 °C
